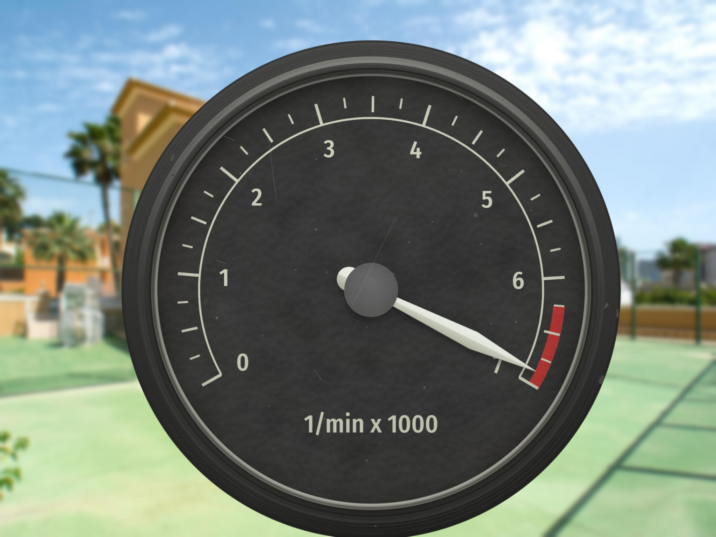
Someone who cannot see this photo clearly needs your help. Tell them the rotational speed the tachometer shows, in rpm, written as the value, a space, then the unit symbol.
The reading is 6875 rpm
